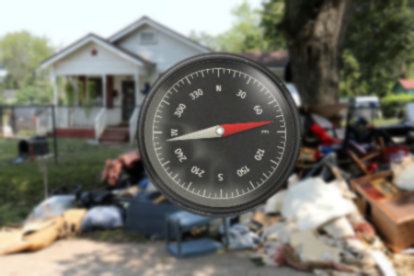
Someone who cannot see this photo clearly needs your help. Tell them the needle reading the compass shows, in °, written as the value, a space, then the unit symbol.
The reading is 80 °
